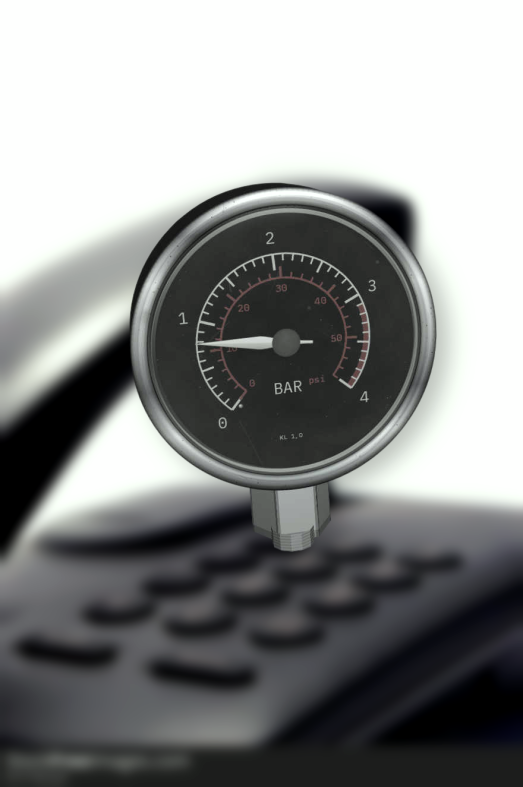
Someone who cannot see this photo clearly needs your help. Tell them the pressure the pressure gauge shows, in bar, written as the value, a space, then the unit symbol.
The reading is 0.8 bar
